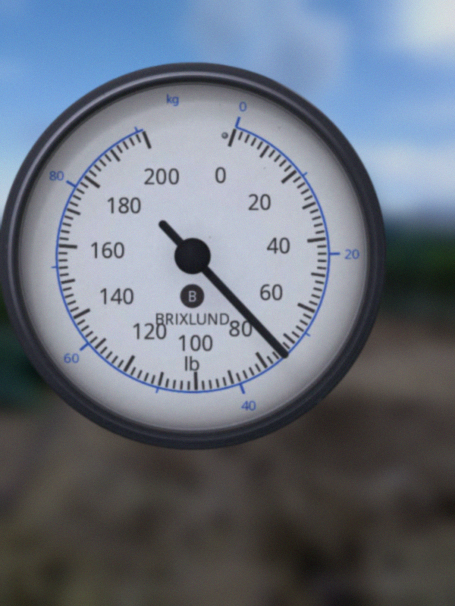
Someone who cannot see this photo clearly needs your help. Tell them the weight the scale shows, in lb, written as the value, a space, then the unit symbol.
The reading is 74 lb
